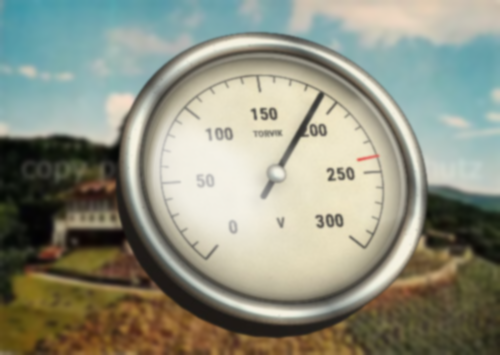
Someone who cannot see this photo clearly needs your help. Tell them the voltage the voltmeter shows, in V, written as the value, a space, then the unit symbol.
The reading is 190 V
